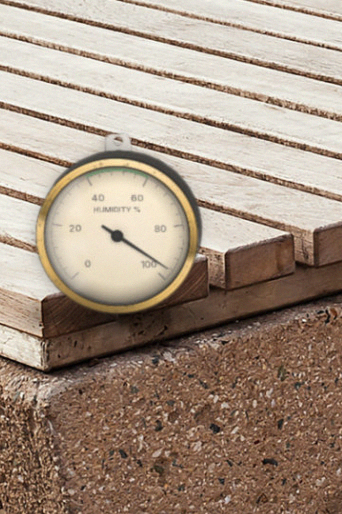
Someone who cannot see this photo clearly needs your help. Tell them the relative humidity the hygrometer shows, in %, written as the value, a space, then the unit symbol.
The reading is 96 %
